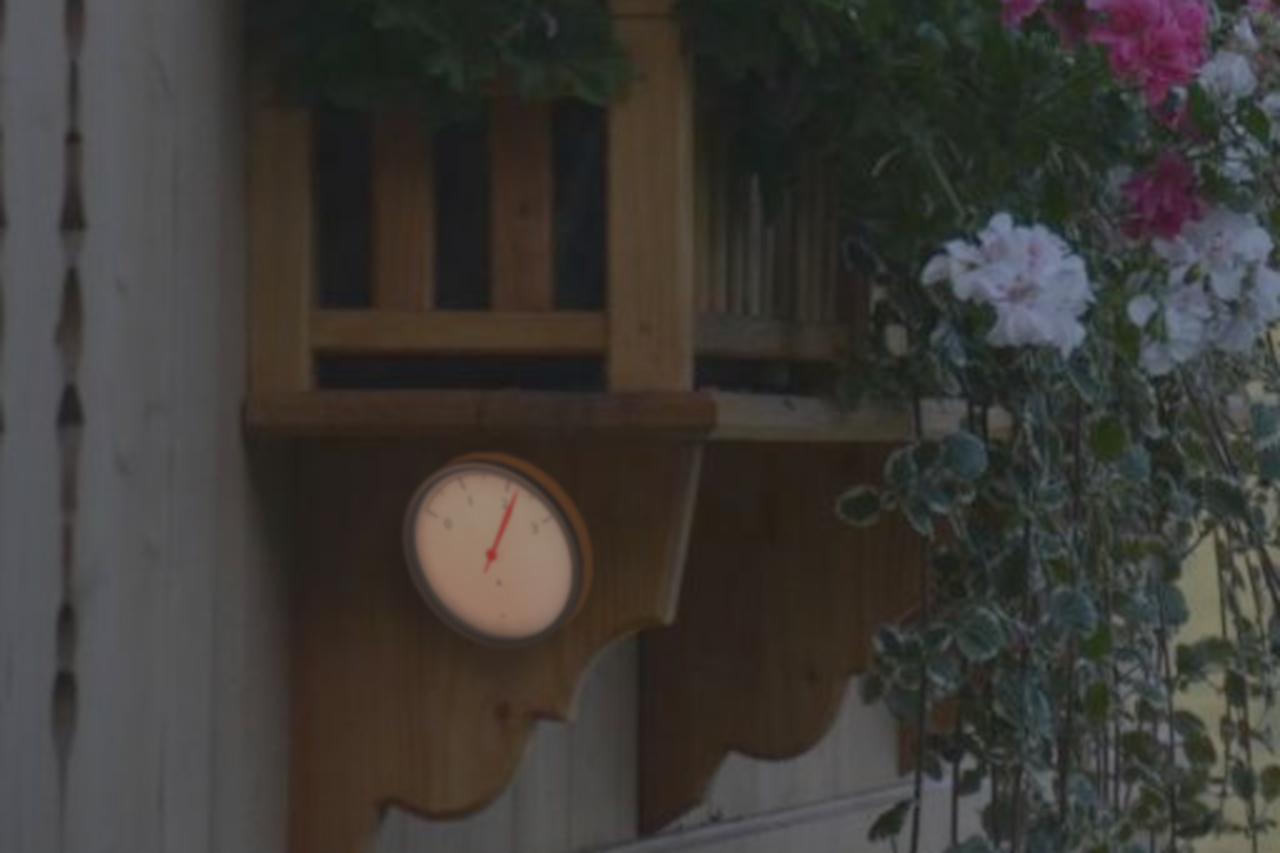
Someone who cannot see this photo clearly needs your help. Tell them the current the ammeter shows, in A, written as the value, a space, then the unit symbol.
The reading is 2.25 A
